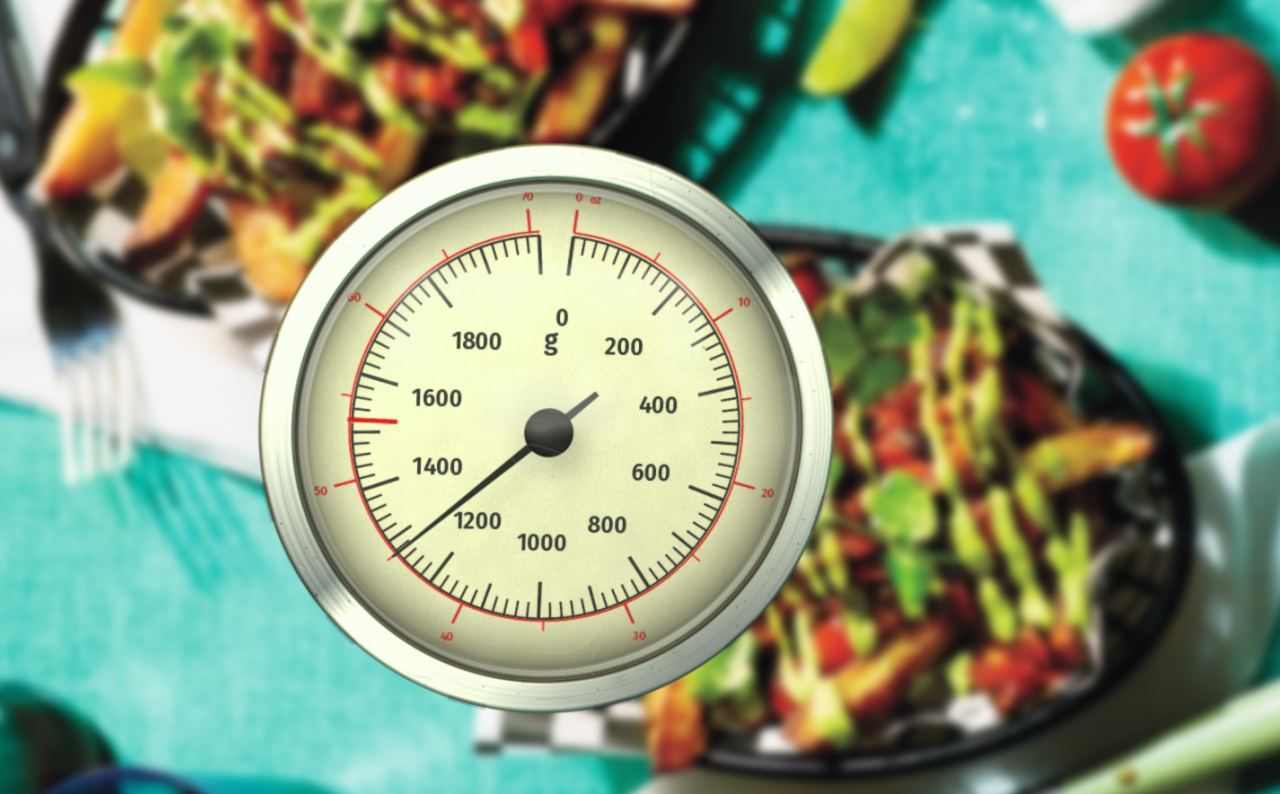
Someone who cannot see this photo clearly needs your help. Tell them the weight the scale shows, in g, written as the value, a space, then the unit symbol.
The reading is 1280 g
